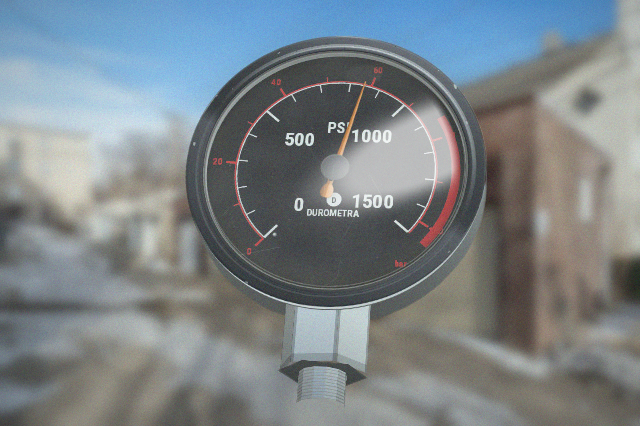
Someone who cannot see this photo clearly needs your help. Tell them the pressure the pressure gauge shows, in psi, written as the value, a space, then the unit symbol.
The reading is 850 psi
